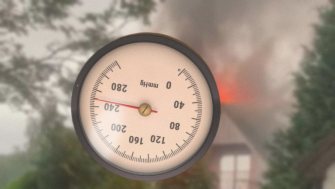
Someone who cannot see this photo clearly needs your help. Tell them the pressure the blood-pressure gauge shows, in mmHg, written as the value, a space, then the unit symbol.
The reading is 250 mmHg
